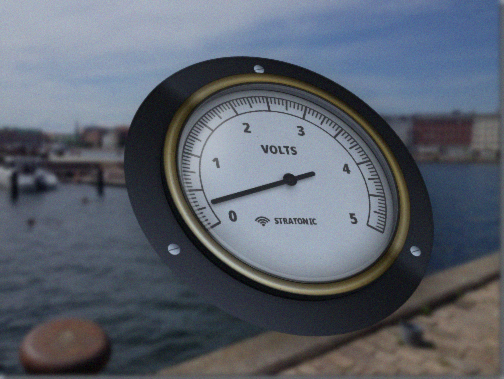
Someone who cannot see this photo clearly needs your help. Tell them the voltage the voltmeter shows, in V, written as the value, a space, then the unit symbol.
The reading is 0.25 V
